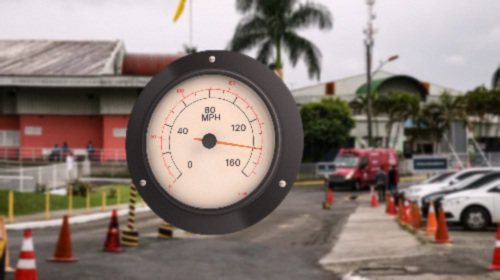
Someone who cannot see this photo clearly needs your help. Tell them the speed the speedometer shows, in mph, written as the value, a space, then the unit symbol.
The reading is 140 mph
